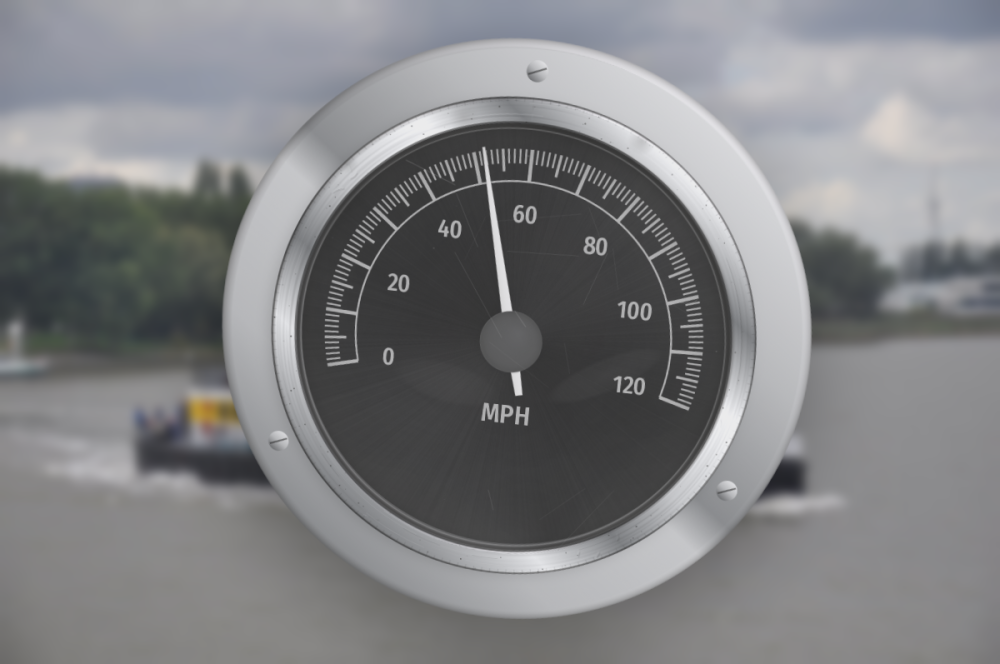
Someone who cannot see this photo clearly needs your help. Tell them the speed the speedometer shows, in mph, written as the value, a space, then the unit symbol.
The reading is 52 mph
